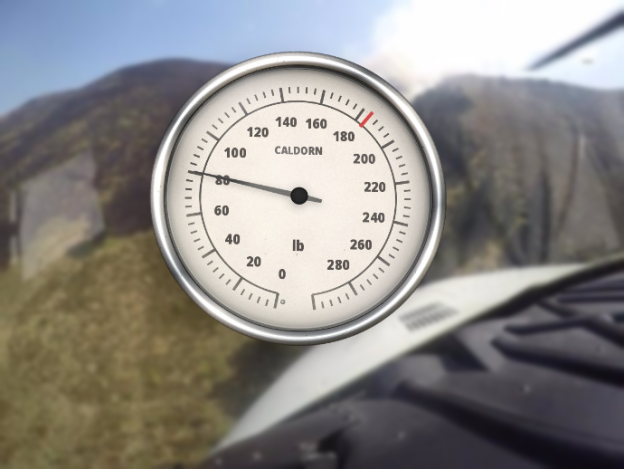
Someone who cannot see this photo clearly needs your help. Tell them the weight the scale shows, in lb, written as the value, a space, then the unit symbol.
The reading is 80 lb
